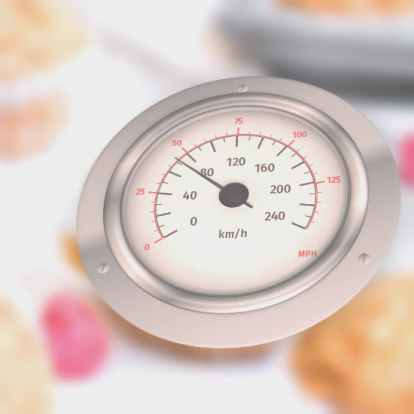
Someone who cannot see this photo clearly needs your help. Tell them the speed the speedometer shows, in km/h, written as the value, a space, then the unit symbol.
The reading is 70 km/h
